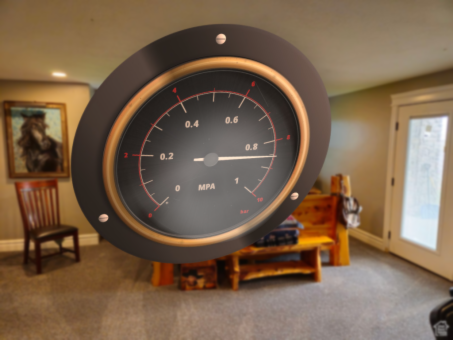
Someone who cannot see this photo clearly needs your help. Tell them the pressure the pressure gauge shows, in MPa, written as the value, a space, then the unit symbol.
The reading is 0.85 MPa
